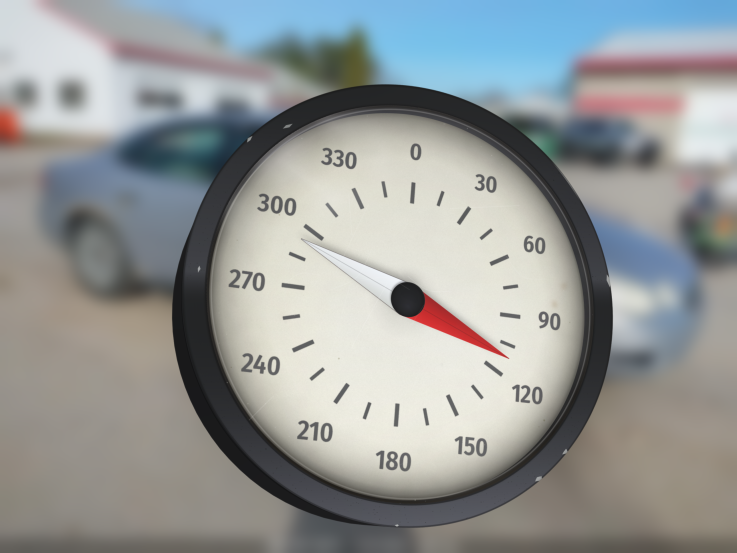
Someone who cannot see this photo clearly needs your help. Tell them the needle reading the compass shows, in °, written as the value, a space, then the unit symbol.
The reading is 112.5 °
